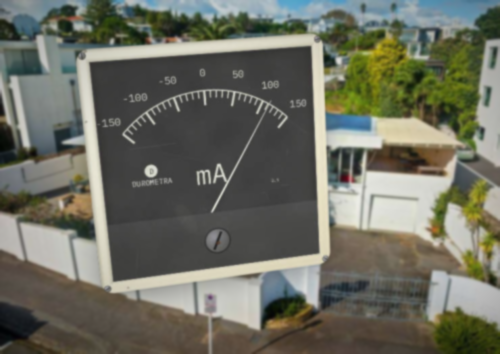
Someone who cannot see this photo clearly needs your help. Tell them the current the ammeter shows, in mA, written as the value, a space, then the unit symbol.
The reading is 110 mA
